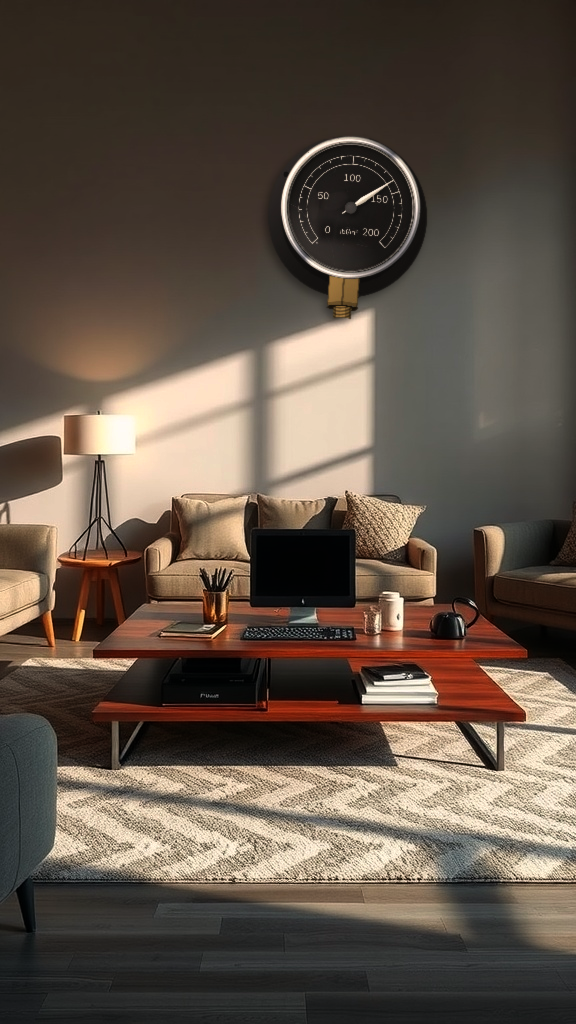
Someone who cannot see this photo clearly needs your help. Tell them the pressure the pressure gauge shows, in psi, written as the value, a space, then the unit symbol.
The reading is 140 psi
